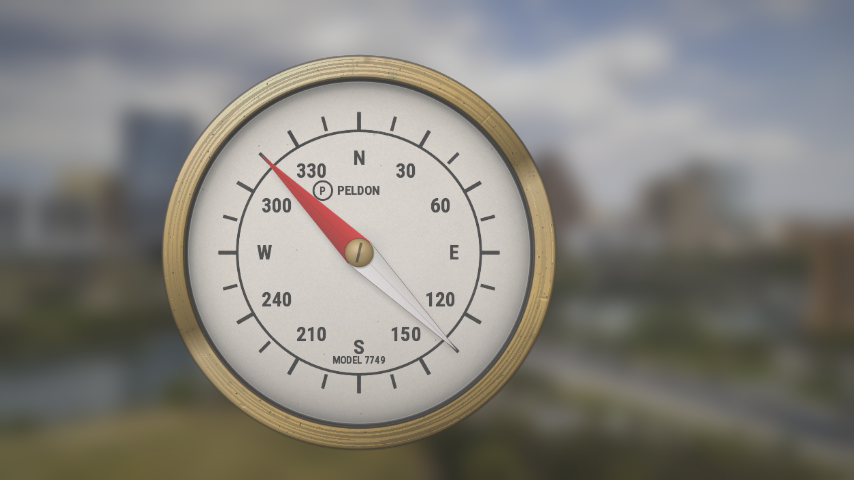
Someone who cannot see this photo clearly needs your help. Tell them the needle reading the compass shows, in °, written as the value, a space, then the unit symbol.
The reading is 315 °
